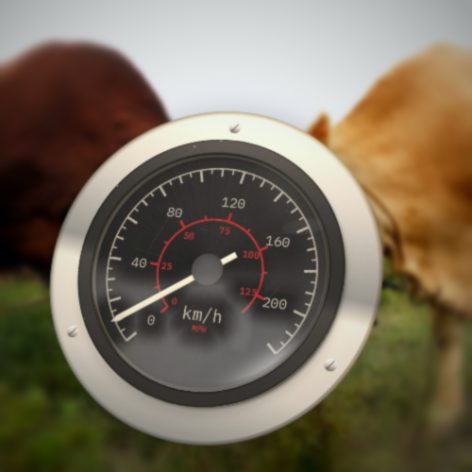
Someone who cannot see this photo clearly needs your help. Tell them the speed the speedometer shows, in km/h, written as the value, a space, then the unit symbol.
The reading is 10 km/h
